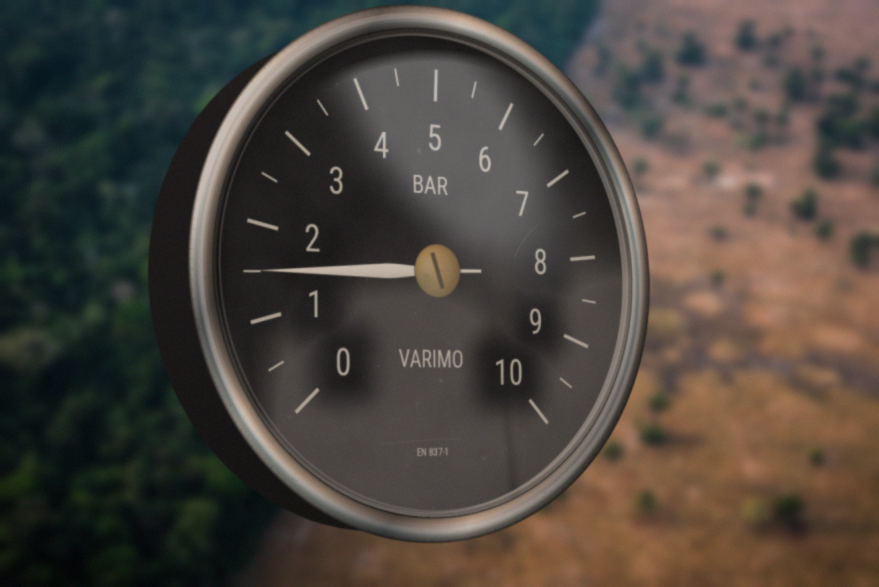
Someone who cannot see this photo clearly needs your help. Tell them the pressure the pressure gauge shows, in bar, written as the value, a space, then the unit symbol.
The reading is 1.5 bar
